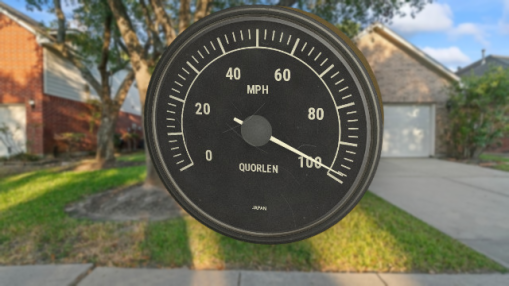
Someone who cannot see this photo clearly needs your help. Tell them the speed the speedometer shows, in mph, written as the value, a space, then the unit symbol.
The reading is 98 mph
